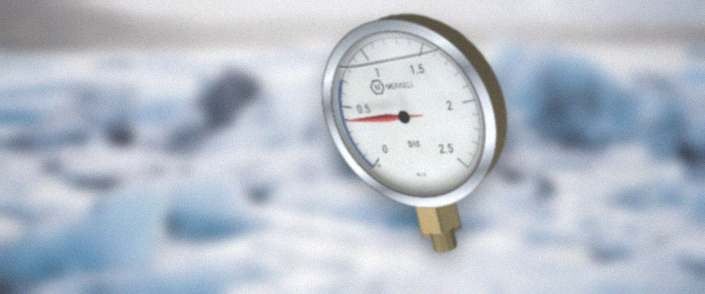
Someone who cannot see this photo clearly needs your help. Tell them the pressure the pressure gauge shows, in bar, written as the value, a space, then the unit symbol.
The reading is 0.4 bar
